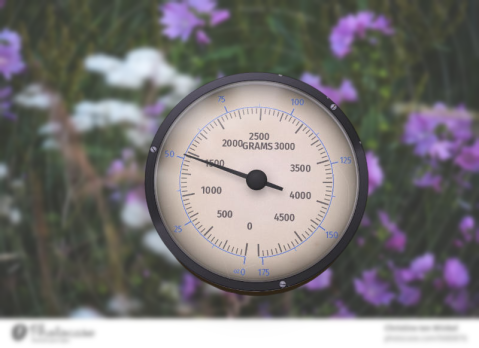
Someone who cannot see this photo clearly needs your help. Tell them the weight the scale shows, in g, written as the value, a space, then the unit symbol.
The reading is 1450 g
